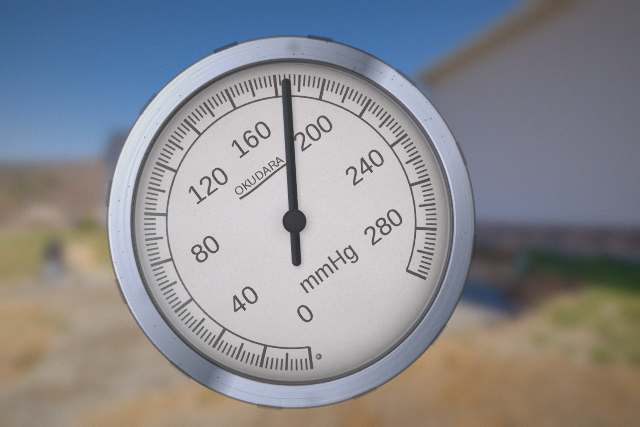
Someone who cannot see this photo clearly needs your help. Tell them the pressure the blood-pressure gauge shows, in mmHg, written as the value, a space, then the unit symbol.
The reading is 184 mmHg
